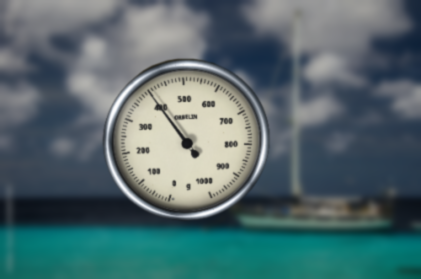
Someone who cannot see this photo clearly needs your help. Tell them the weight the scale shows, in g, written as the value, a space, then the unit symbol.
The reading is 400 g
